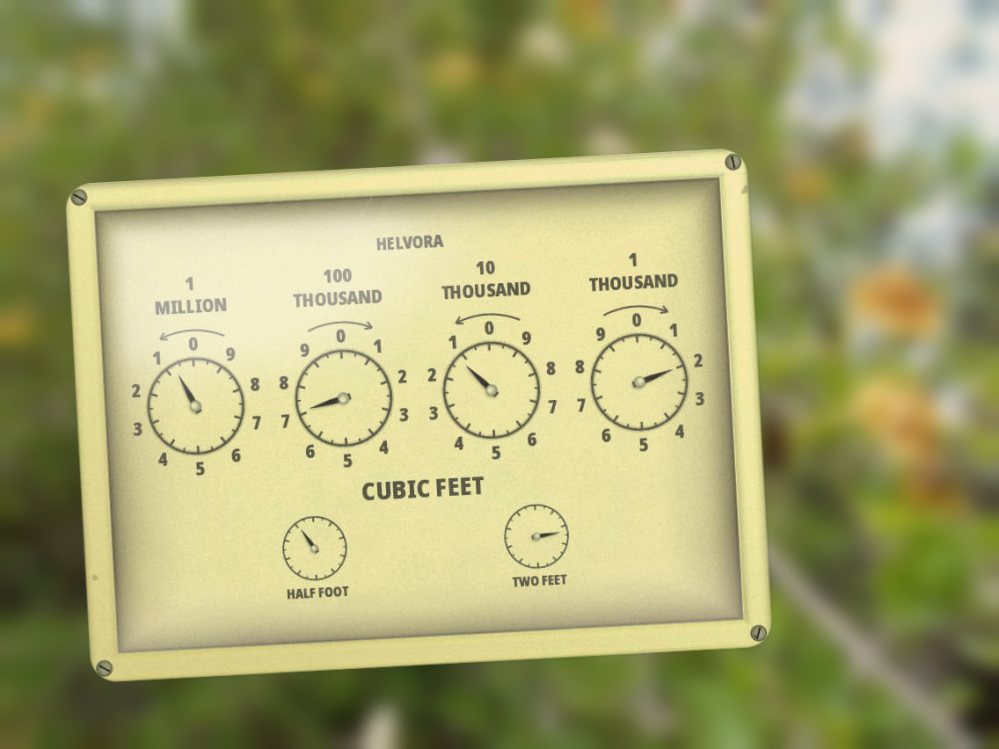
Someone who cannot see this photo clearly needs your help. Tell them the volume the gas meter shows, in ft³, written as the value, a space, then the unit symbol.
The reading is 71200 ft³
